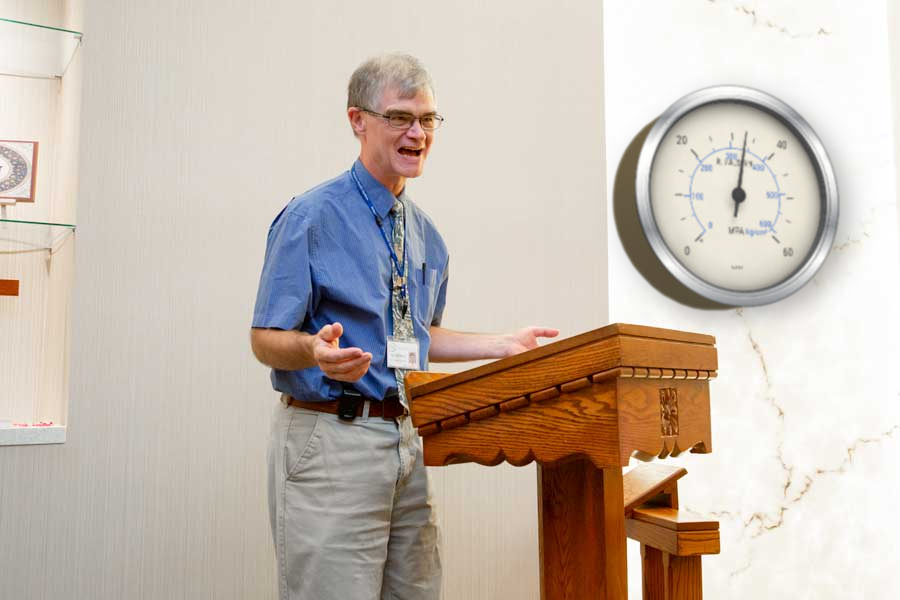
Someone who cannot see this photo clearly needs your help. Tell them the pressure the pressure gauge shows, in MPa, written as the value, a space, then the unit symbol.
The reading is 32.5 MPa
